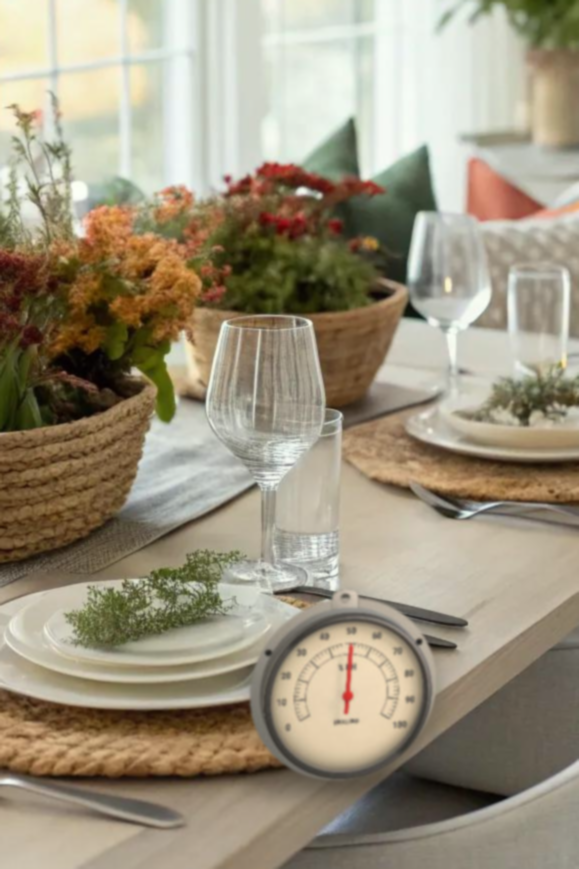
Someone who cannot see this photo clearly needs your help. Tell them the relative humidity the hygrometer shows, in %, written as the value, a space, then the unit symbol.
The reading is 50 %
